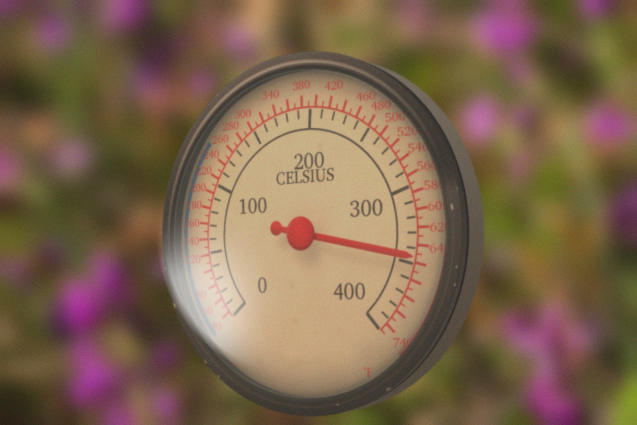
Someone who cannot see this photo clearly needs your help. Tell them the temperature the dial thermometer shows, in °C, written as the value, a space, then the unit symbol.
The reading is 345 °C
